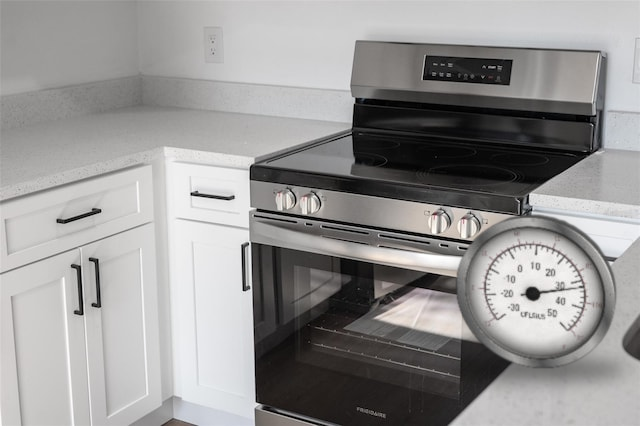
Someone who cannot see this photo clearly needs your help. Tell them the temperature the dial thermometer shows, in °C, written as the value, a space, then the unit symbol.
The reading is 32 °C
